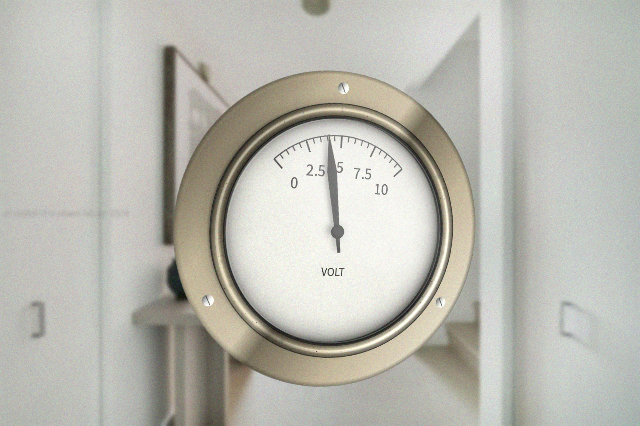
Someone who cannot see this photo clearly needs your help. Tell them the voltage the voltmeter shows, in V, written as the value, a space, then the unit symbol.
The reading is 4 V
